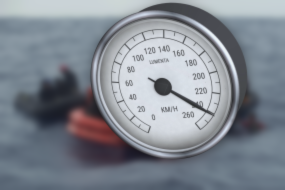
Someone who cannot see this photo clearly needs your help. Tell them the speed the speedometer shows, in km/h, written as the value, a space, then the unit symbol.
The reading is 240 km/h
